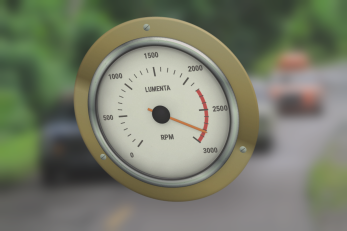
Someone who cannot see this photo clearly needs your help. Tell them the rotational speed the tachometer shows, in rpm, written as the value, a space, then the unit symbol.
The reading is 2800 rpm
